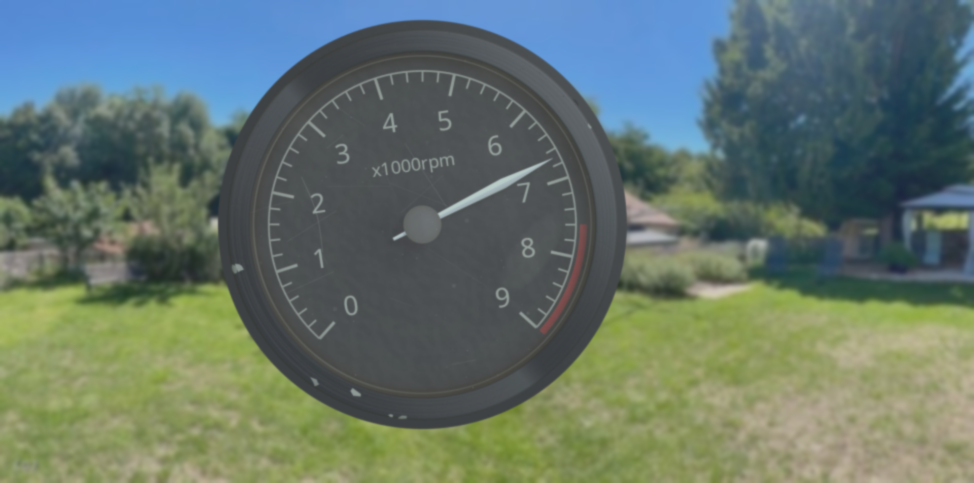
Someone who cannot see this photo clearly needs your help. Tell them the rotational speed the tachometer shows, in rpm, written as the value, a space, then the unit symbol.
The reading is 6700 rpm
